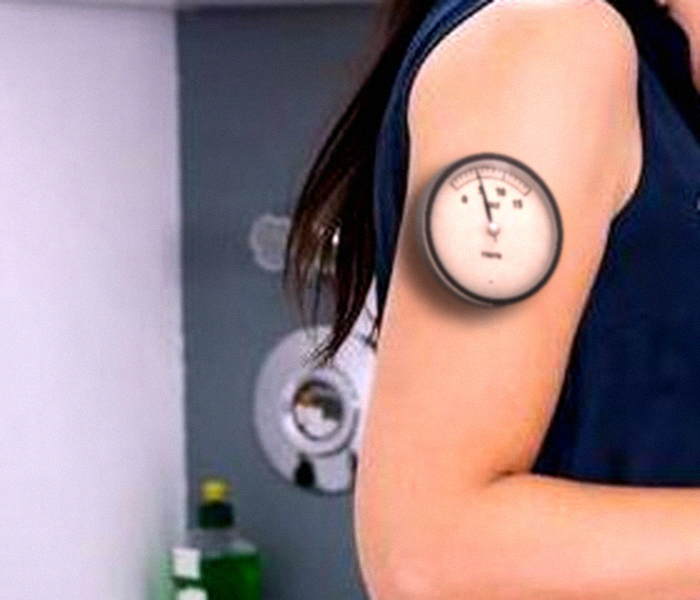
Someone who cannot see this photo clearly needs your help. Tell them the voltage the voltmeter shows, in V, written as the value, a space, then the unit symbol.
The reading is 5 V
